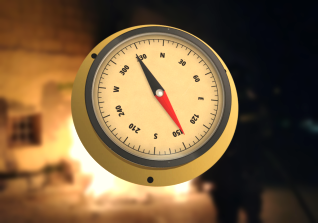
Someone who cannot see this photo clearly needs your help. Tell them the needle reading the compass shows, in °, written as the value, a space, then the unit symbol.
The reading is 145 °
